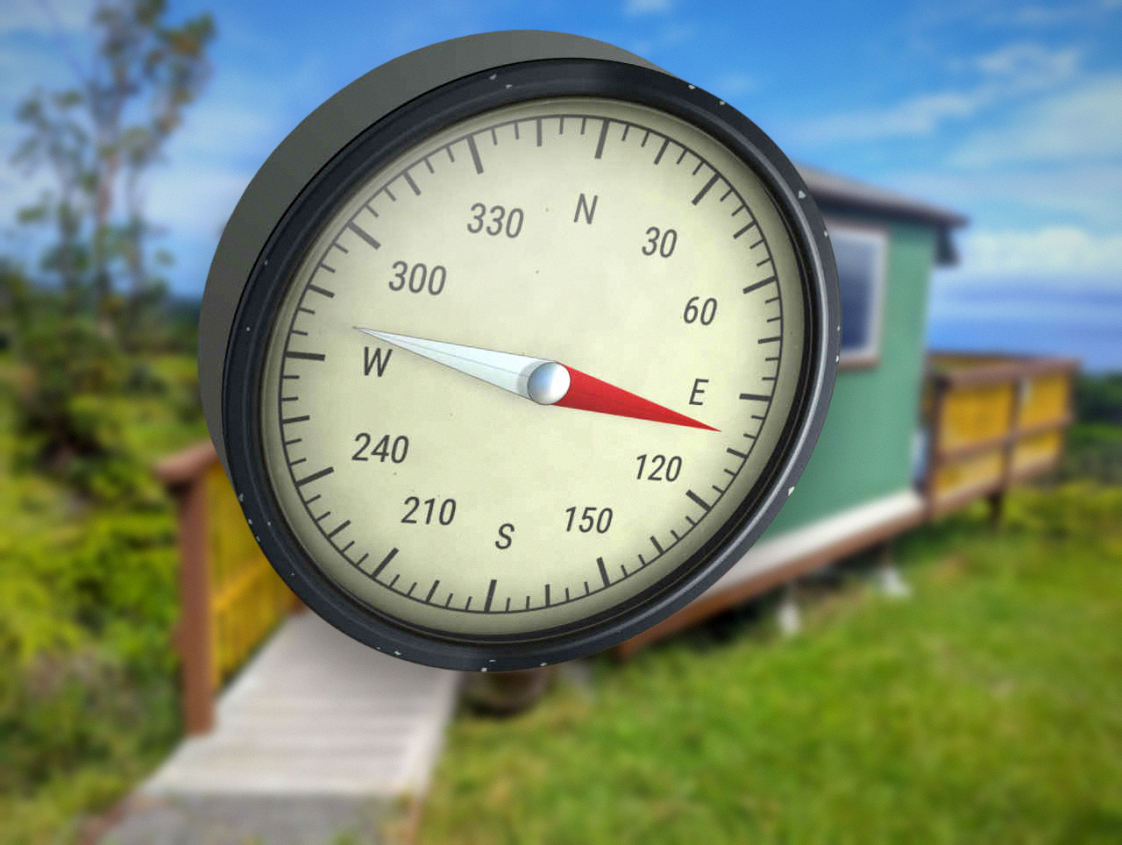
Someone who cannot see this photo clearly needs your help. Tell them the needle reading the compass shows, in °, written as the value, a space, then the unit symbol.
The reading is 100 °
